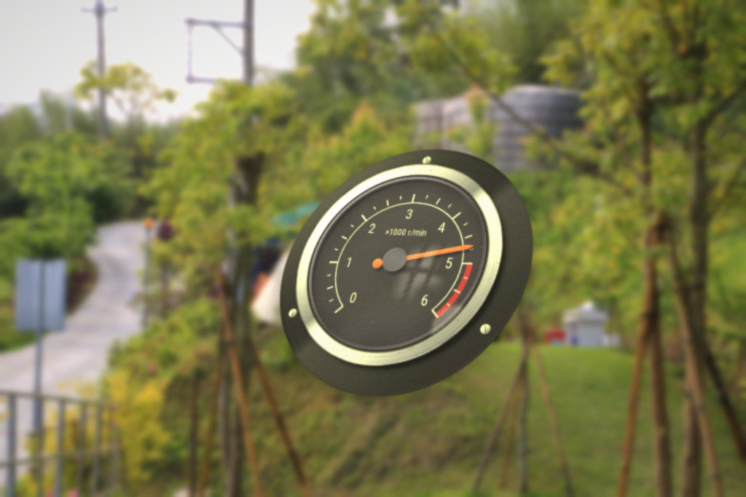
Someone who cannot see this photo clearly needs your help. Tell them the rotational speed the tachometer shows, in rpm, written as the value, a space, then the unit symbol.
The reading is 4750 rpm
